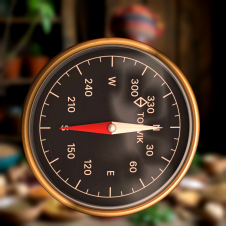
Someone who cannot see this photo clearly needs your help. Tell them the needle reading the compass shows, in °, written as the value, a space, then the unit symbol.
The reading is 180 °
